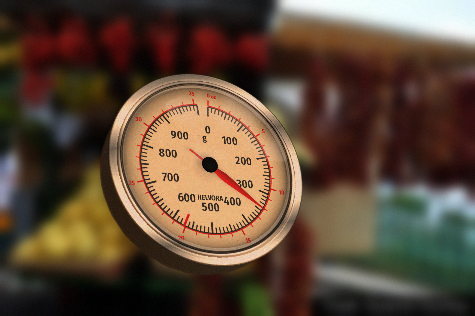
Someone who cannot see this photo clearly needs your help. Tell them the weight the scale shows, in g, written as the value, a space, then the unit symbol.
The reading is 350 g
